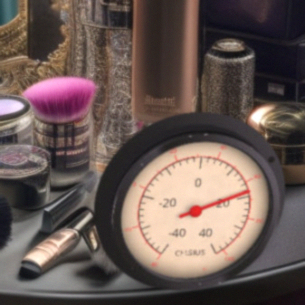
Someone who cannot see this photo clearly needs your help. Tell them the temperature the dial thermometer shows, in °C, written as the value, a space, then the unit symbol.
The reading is 18 °C
